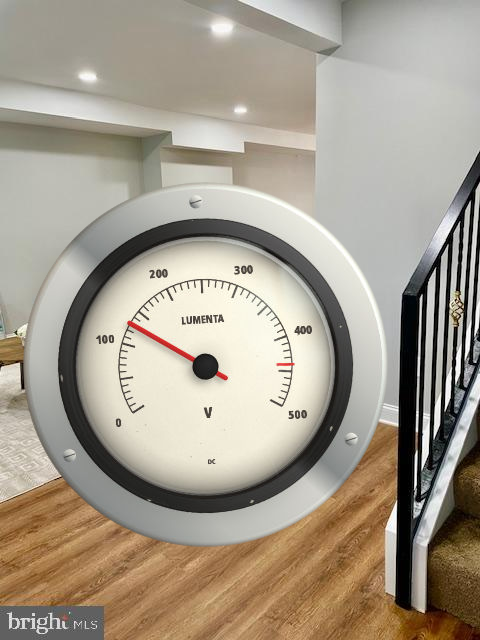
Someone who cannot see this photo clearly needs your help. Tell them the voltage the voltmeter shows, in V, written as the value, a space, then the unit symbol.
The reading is 130 V
